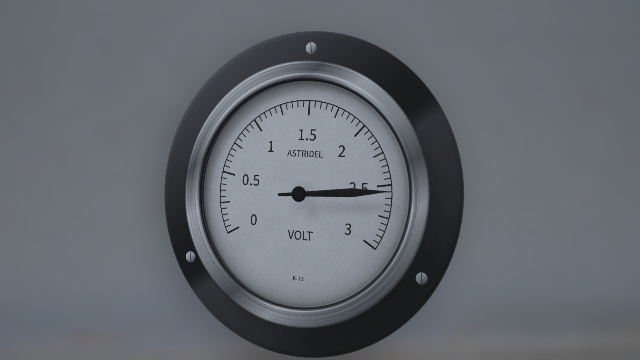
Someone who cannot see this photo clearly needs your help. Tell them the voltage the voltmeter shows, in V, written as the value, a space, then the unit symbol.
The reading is 2.55 V
